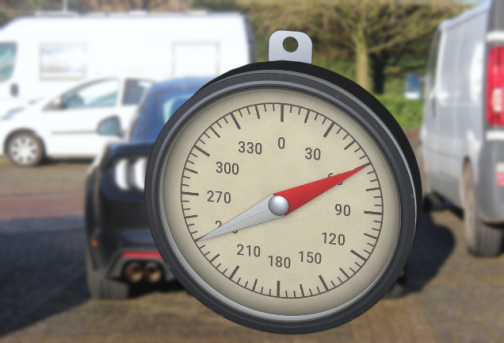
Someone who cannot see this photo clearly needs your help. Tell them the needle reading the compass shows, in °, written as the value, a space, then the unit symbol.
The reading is 60 °
